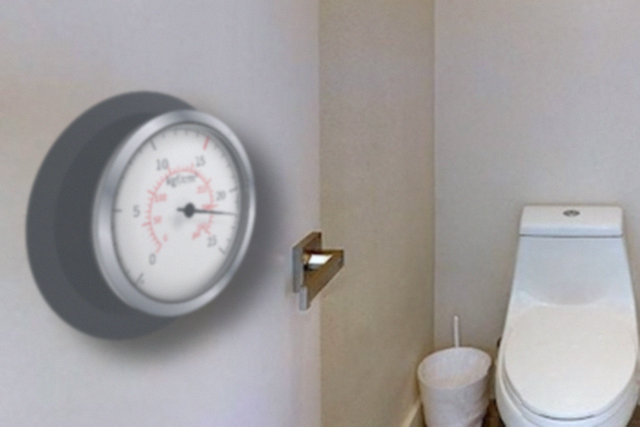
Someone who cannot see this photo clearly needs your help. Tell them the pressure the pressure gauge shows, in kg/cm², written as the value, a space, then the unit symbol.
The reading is 22 kg/cm²
